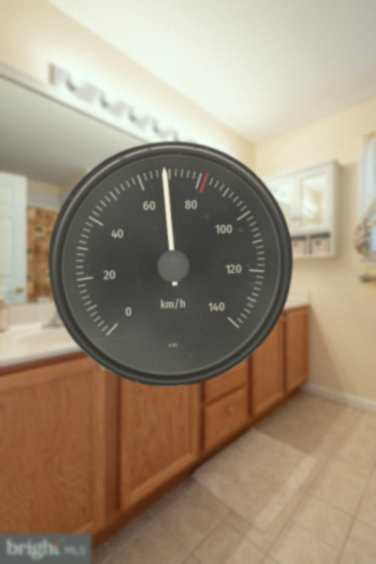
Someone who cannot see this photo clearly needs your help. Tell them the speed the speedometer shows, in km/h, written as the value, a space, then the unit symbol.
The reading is 68 km/h
